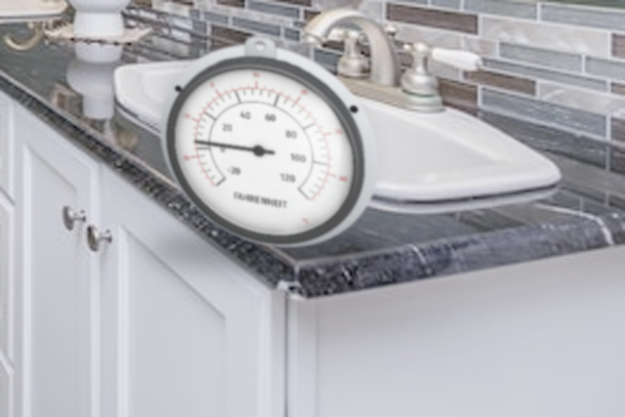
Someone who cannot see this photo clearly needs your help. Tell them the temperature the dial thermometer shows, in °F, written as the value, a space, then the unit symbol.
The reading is 4 °F
